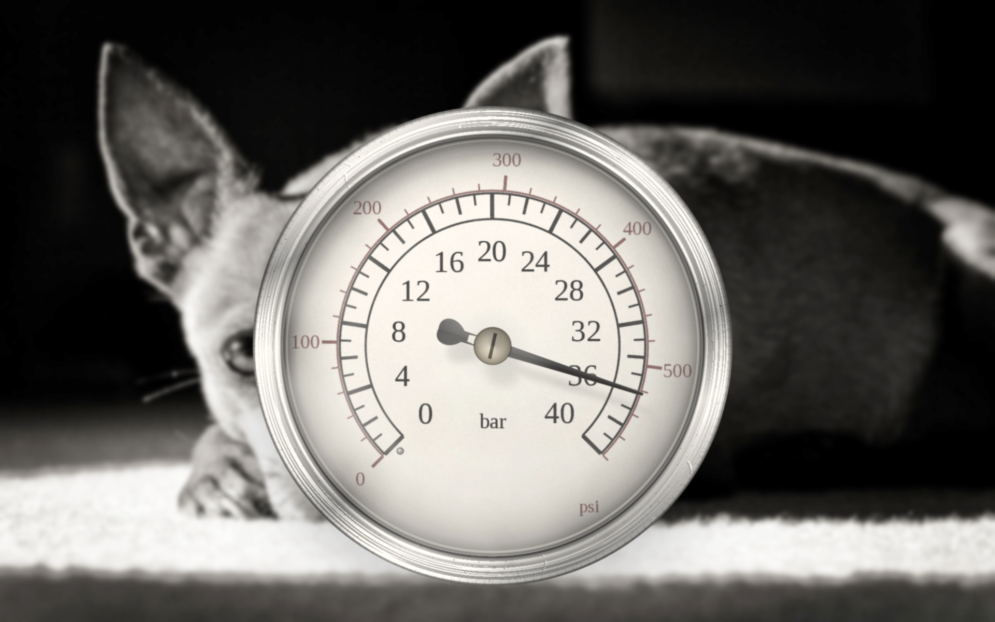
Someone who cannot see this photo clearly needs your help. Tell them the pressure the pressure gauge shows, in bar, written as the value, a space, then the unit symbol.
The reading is 36 bar
